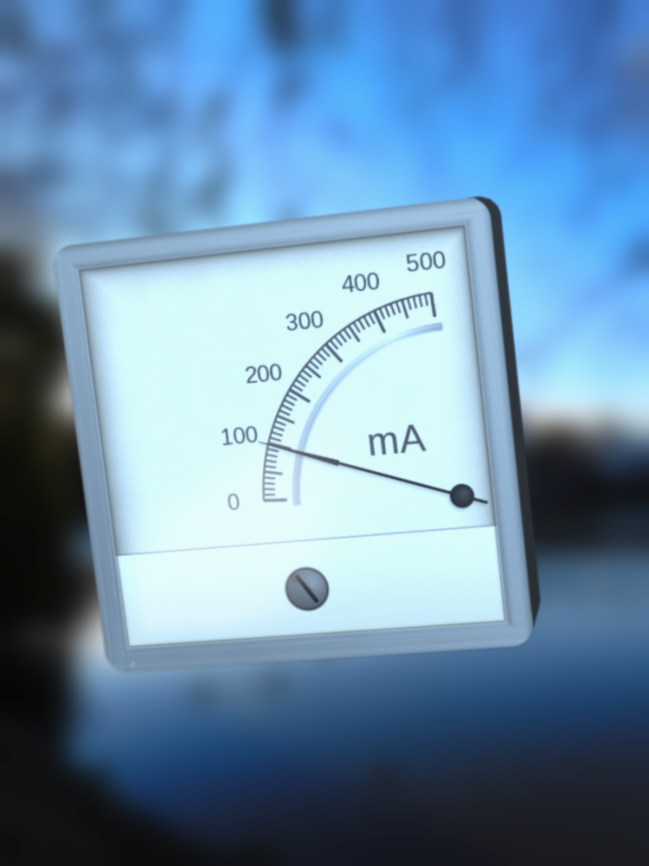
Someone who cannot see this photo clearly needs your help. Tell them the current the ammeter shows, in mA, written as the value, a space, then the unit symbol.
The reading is 100 mA
